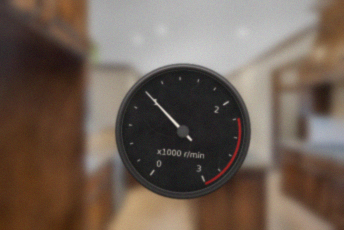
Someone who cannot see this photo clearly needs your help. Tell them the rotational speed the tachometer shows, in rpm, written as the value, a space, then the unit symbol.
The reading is 1000 rpm
